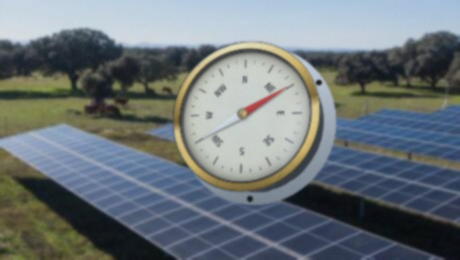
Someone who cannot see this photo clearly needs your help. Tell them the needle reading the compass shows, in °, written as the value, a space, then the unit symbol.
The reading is 60 °
